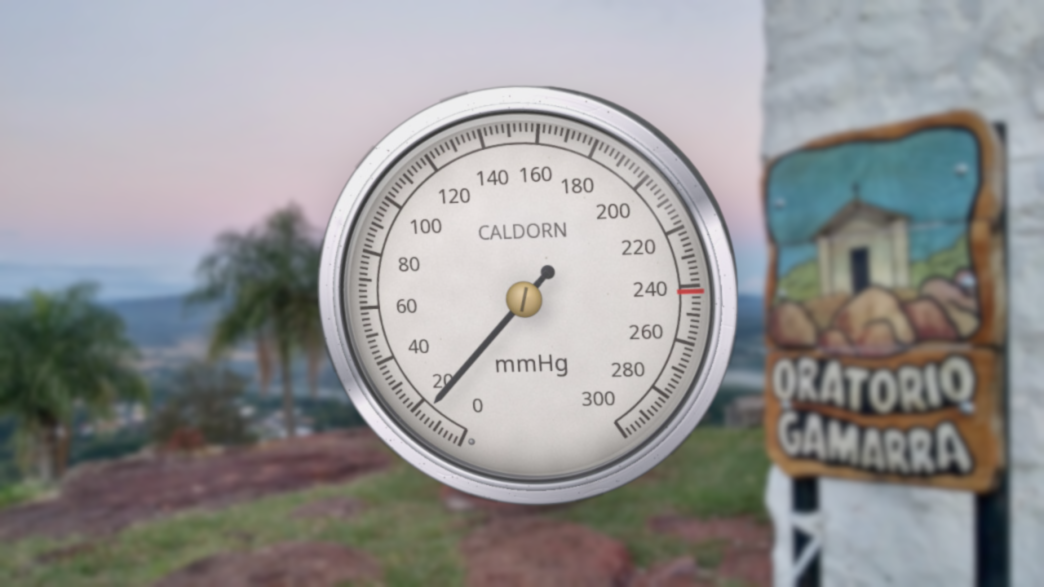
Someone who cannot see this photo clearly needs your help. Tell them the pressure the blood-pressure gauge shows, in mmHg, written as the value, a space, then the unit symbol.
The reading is 16 mmHg
